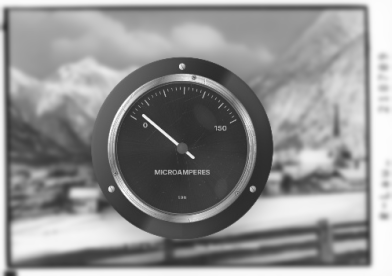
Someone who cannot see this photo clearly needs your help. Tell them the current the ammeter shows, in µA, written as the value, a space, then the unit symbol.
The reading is 10 µA
